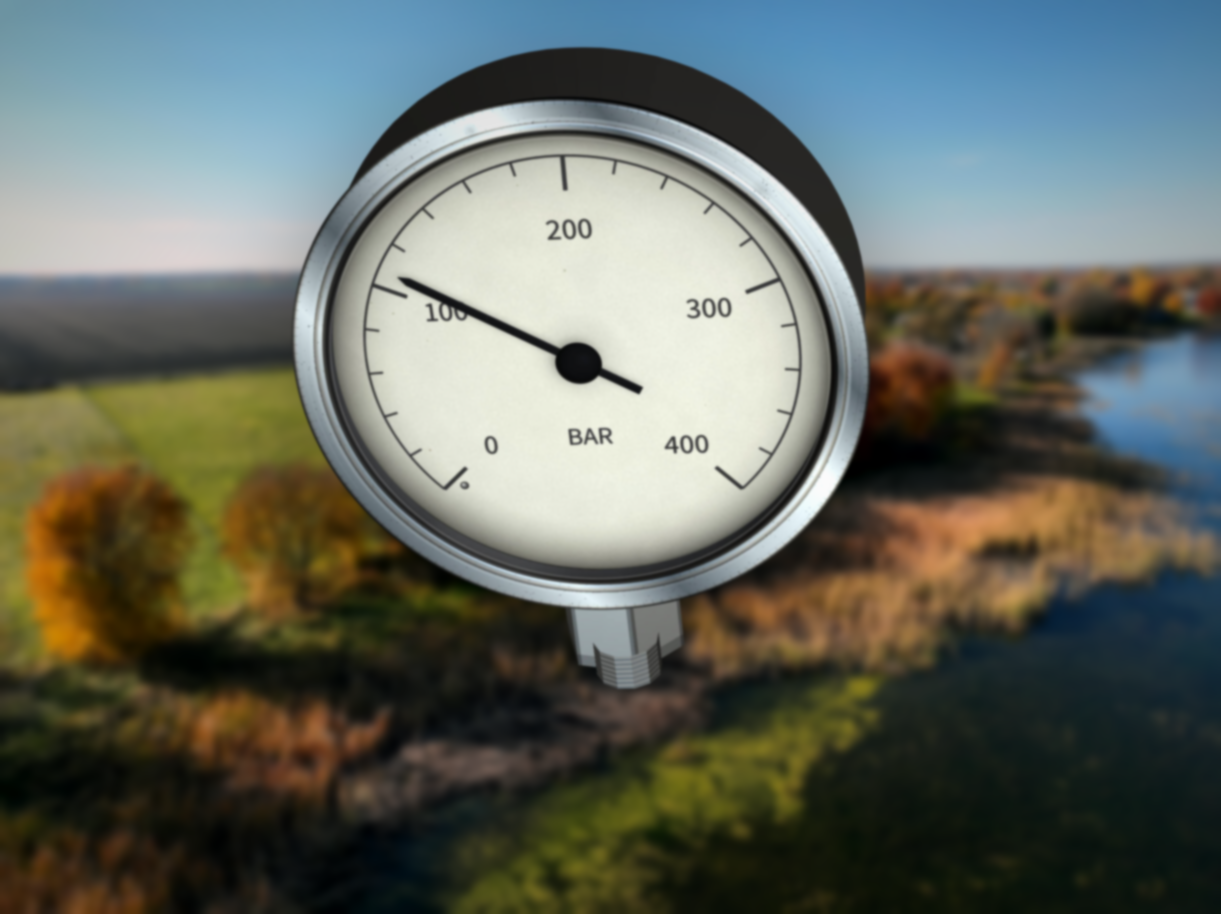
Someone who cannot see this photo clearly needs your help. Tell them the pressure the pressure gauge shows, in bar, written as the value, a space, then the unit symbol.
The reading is 110 bar
